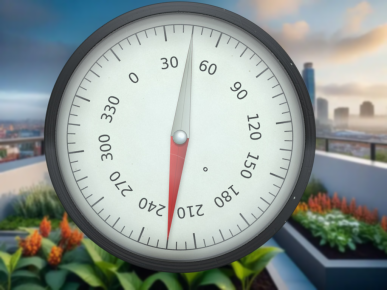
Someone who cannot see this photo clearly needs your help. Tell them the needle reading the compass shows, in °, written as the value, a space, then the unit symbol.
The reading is 225 °
